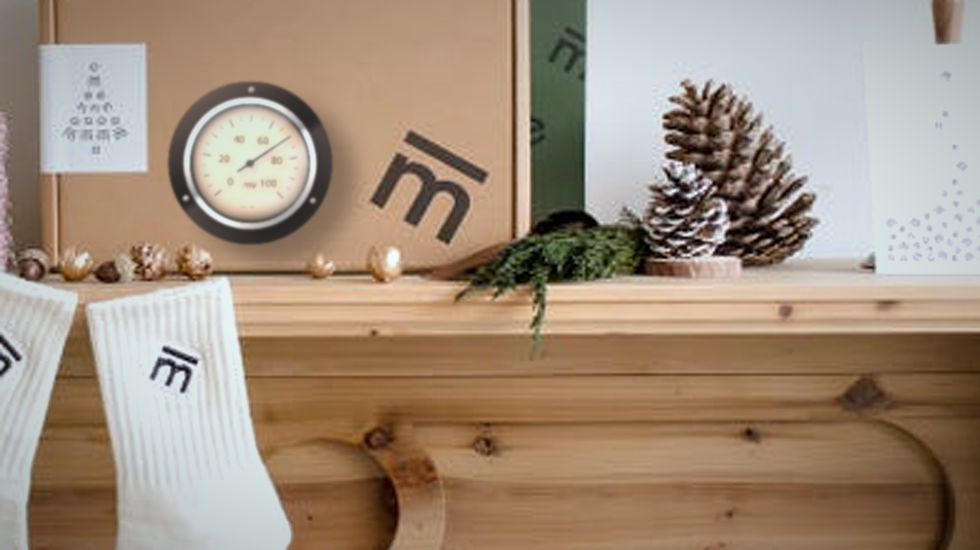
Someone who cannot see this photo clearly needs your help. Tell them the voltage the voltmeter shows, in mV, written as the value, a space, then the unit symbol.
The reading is 70 mV
